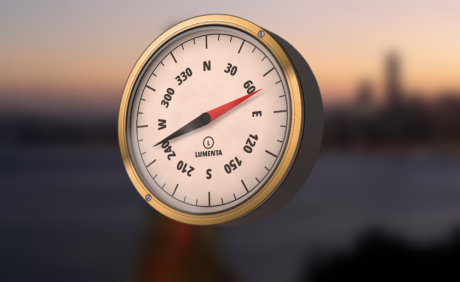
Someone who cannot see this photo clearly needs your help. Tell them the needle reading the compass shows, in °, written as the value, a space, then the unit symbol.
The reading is 70 °
